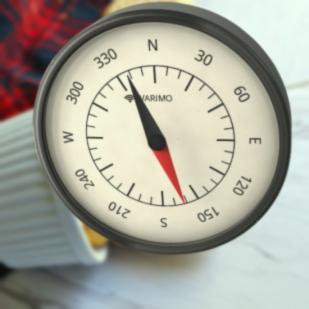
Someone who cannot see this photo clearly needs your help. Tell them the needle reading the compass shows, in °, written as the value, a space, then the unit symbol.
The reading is 160 °
